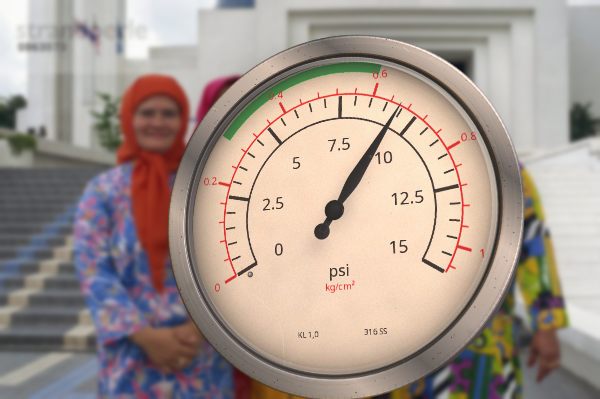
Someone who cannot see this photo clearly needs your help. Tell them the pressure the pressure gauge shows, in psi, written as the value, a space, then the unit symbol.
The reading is 9.5 psi
